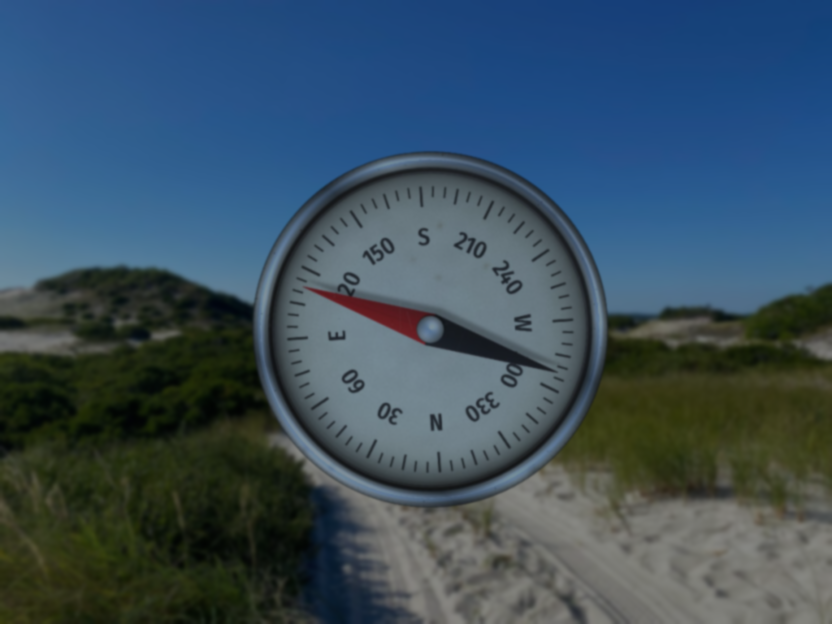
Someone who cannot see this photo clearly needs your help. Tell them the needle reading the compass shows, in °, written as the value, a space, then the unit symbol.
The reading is 112.5 °
